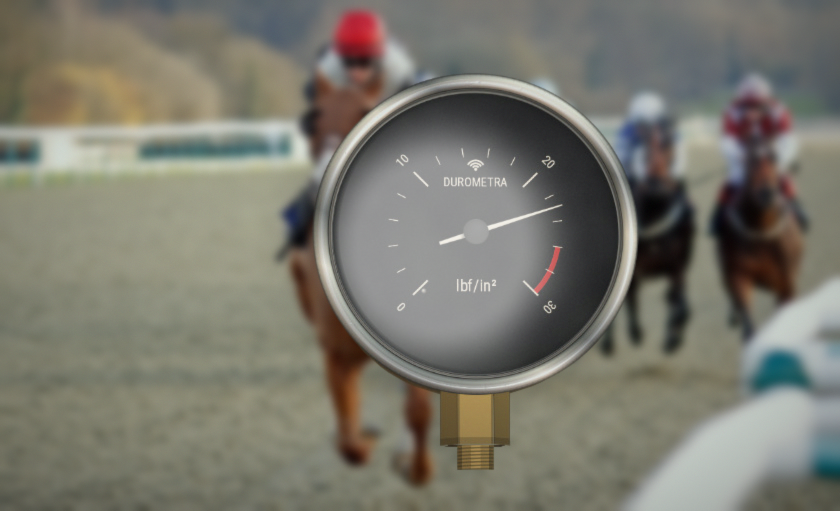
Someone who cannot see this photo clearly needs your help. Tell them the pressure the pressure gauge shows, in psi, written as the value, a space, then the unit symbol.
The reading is 23 psi
